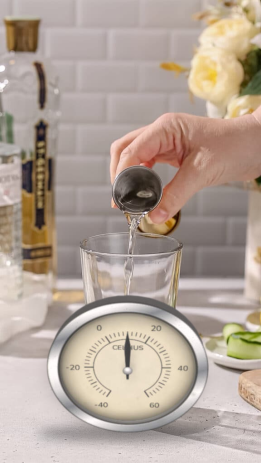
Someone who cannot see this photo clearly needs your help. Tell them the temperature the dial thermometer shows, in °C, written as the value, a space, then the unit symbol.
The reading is 10 °C
